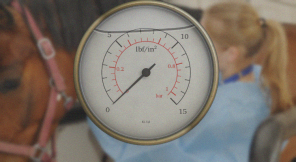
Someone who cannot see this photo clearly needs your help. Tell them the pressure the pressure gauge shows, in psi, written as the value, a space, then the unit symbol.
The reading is 0 psi
